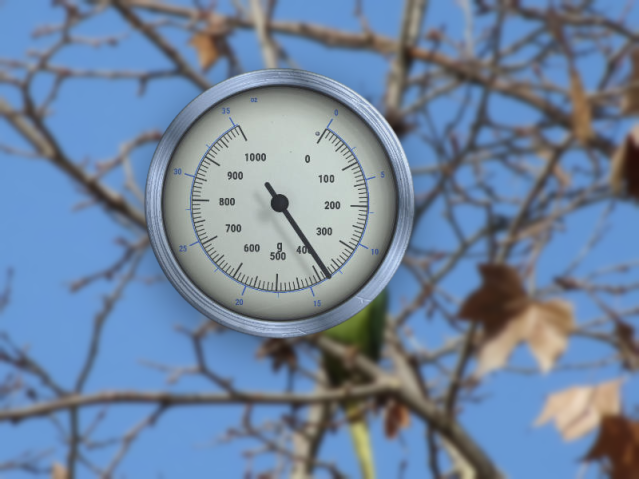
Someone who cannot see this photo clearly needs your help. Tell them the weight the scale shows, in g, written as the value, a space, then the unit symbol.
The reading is 380 g
